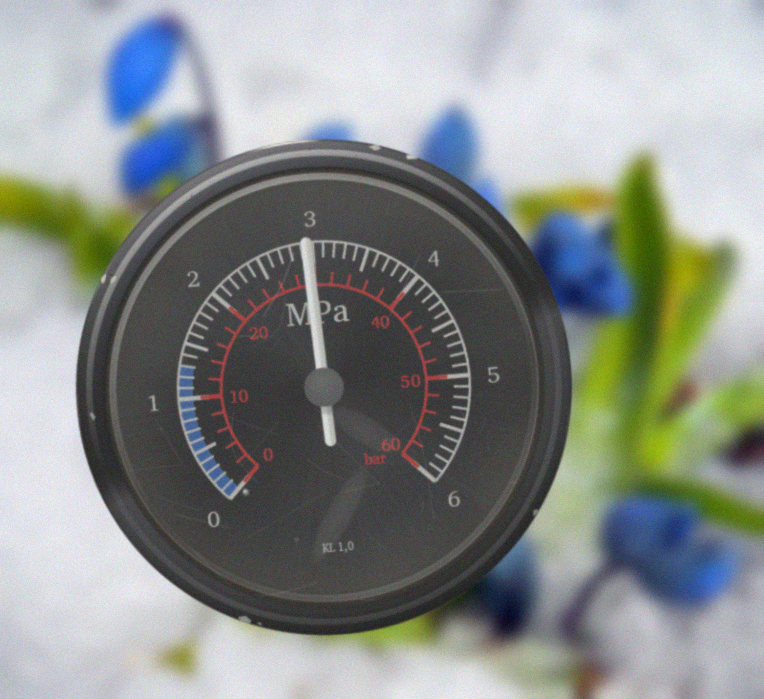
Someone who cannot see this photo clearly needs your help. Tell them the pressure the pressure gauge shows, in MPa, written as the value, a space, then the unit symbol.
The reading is 2.95 MPa
